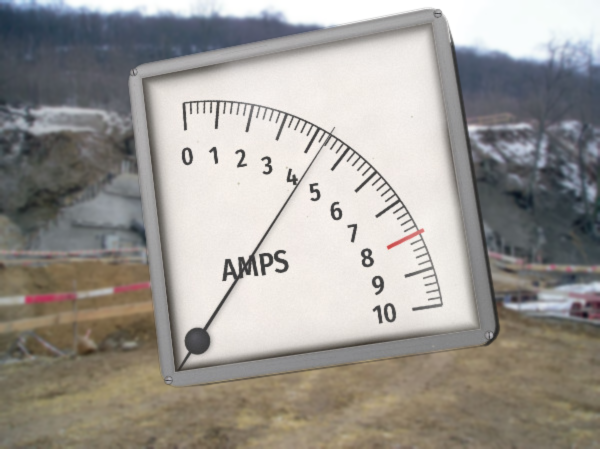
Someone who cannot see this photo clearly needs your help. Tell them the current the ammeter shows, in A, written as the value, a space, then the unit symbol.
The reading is 4.4 A
